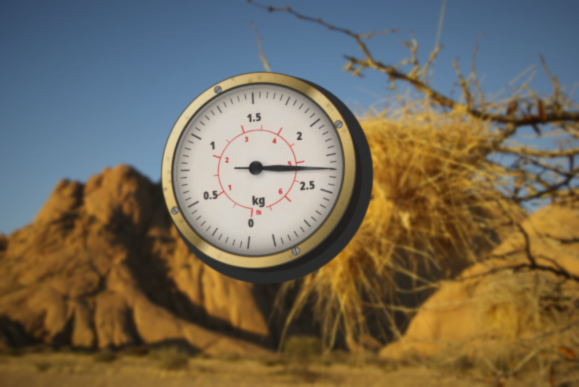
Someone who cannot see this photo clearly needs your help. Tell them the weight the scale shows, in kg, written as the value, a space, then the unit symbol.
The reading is 2.35 kg
